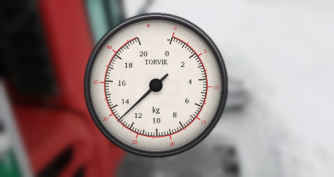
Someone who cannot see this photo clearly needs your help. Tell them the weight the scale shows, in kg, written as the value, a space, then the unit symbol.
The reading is 13 kg
